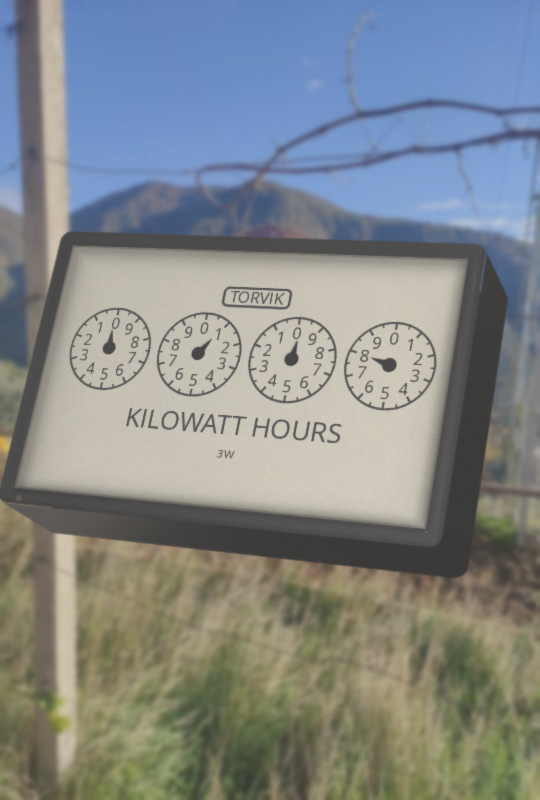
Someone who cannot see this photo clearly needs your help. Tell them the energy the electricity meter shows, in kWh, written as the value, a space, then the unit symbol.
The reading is 98 kWh
